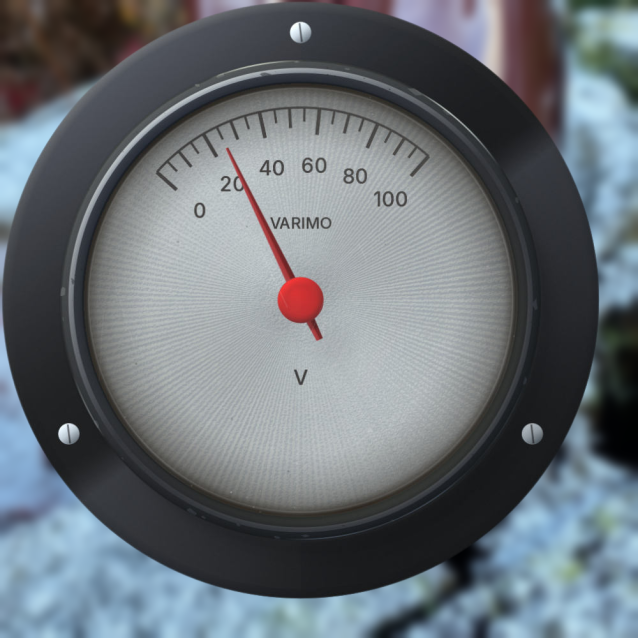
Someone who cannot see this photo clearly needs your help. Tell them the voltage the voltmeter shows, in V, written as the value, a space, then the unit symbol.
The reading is 25 V
